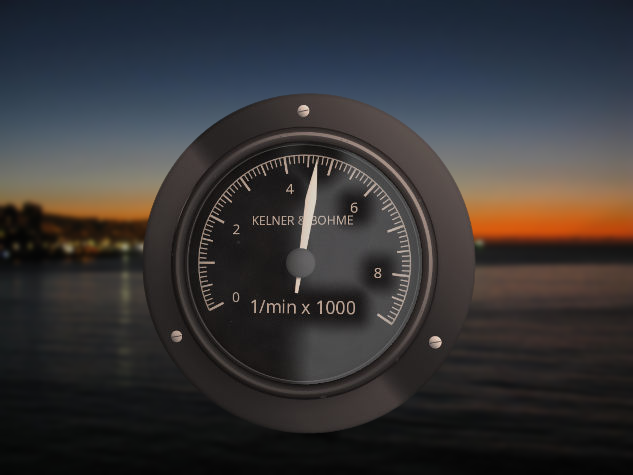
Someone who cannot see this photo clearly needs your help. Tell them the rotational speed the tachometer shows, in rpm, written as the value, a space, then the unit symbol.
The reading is 4700 rpm
